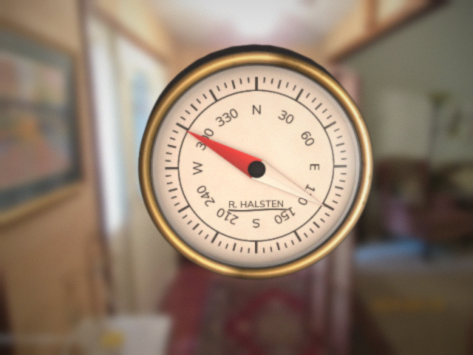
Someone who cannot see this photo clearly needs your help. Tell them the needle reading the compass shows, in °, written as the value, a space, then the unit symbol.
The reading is 300 °
